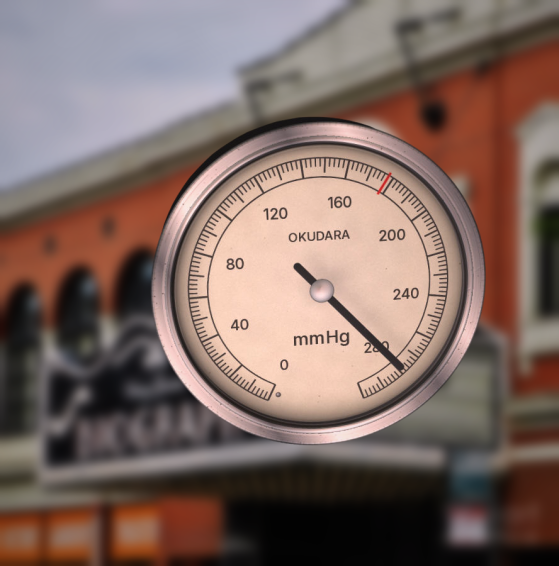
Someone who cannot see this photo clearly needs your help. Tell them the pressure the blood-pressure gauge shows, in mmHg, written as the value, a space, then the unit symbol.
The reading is 278 mmHg
